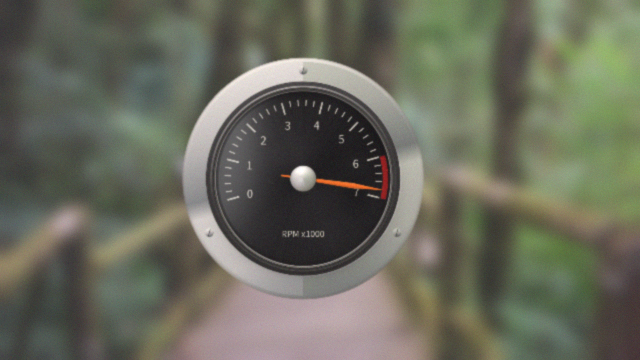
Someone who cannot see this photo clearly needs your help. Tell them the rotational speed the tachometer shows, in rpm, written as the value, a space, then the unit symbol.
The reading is 6800 rpm
